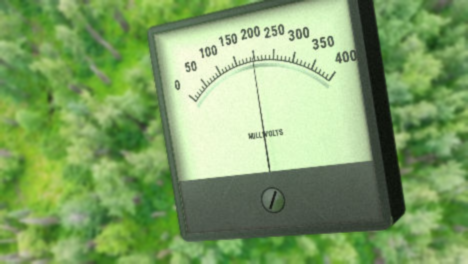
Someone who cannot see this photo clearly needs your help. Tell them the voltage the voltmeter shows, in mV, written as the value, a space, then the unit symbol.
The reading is 200 mV
